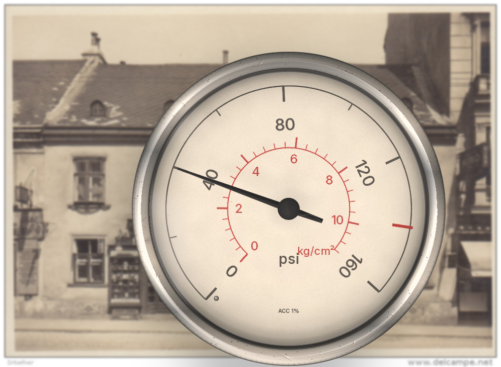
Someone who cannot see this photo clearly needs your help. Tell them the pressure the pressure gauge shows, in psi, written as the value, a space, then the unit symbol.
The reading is 40 psi
